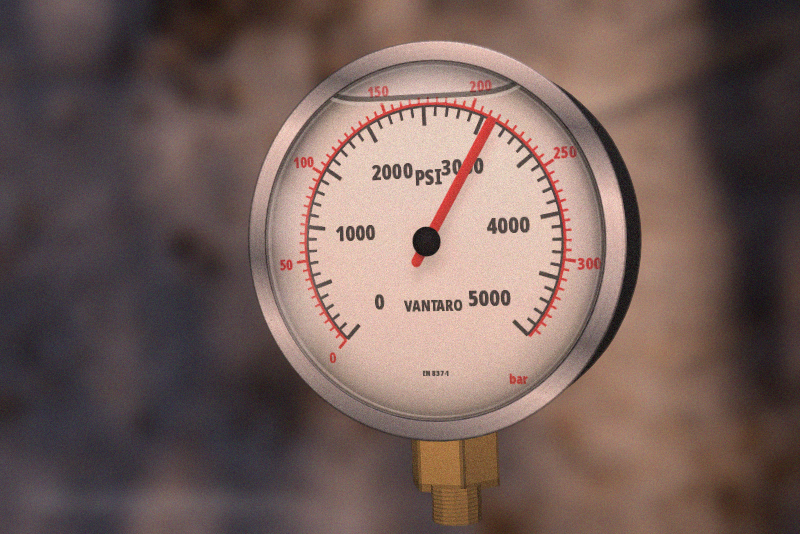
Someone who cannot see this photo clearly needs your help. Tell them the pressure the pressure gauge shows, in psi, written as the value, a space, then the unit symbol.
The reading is 3100 psi
